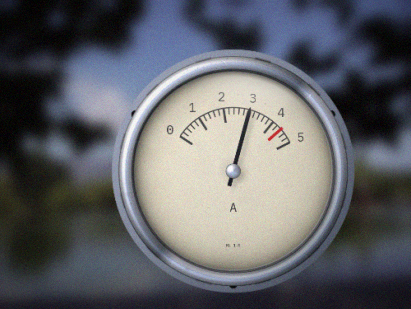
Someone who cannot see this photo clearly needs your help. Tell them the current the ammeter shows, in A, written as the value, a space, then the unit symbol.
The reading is 3 A
